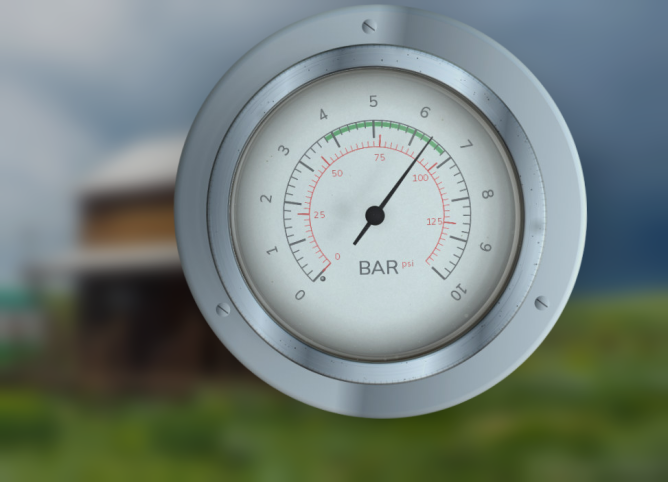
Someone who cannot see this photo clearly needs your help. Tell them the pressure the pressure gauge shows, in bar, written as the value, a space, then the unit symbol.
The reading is 6.4 bar
